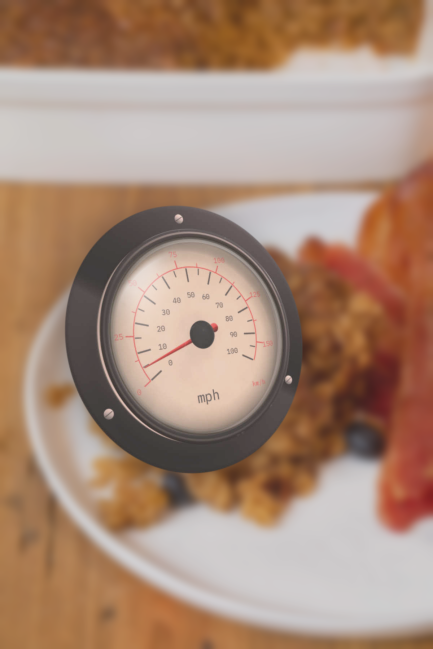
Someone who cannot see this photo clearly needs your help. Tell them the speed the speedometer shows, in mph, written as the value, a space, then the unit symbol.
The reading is 5 mph
